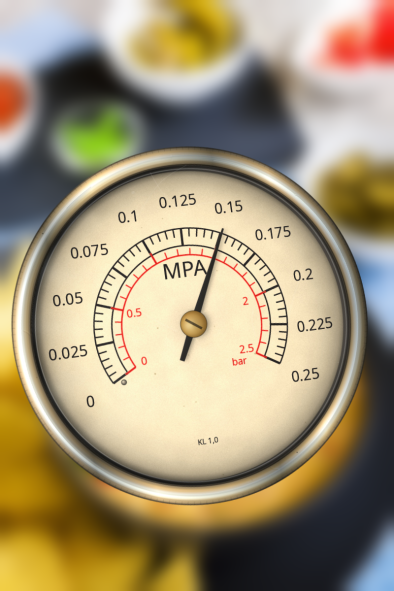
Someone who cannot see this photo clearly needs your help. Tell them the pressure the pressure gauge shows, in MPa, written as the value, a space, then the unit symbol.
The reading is 0.15 MPa
